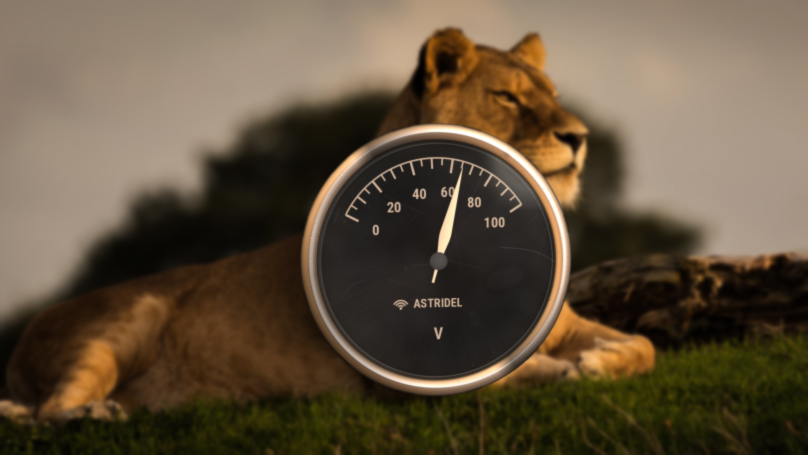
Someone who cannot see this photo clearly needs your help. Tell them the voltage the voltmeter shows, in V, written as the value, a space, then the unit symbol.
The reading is 65 V
